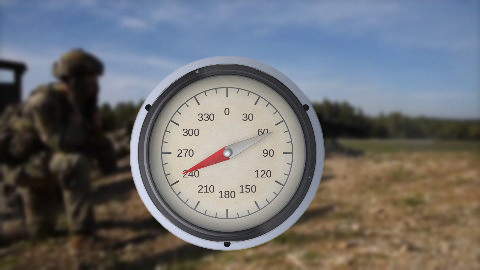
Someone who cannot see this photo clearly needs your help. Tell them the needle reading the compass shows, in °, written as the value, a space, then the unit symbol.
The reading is 245 °
